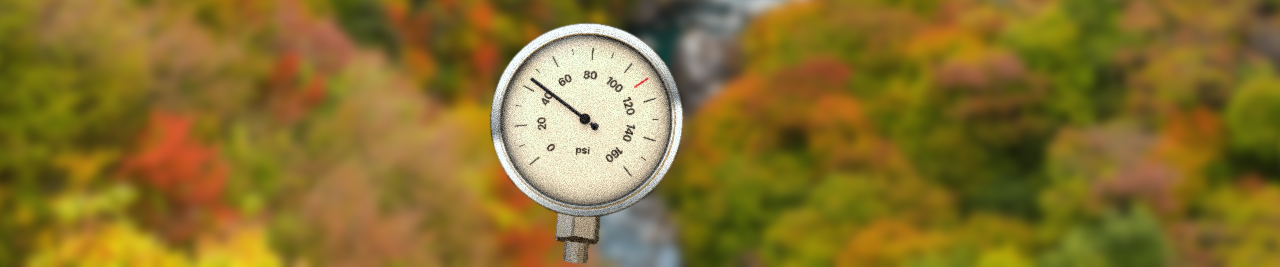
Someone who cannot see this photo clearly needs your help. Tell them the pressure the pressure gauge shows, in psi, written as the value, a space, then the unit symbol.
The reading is 45 psi
